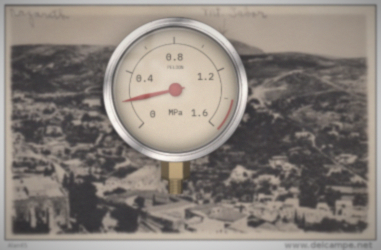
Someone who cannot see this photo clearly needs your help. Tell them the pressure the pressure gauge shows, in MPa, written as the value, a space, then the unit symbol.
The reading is 0.2 MPa
